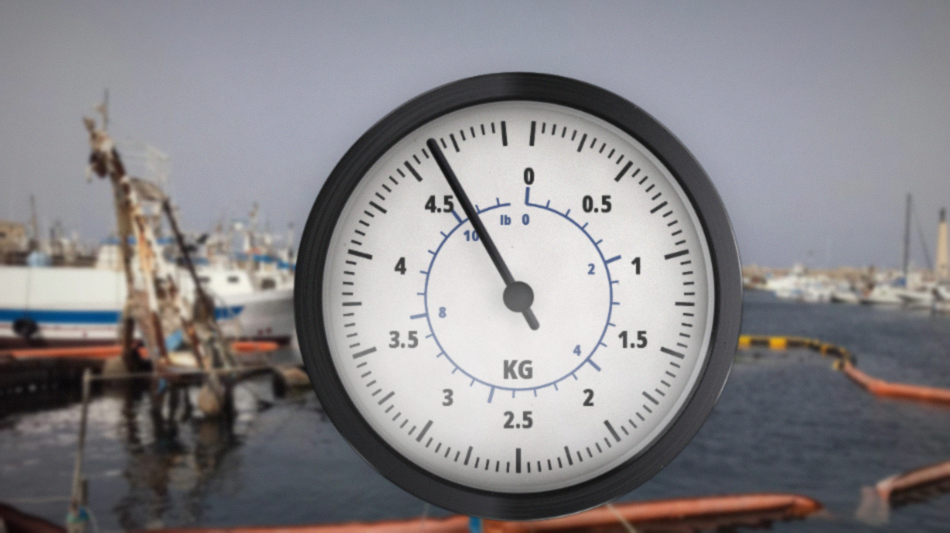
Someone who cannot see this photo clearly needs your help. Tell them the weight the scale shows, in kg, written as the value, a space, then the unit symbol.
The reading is 4.65 kg
